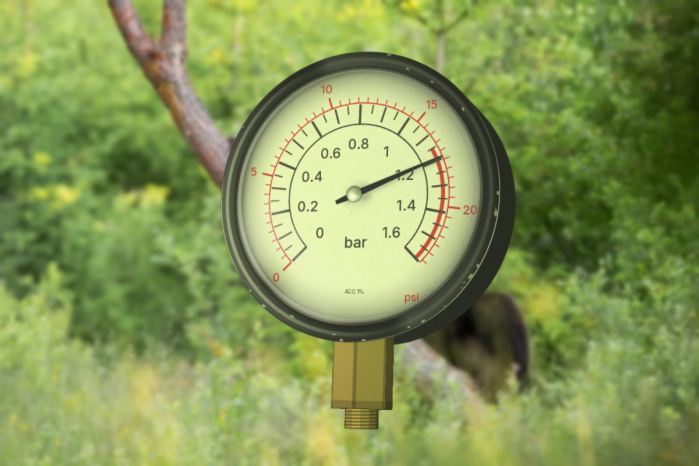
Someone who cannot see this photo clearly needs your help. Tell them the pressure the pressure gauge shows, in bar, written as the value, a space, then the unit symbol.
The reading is 1.2 bar
